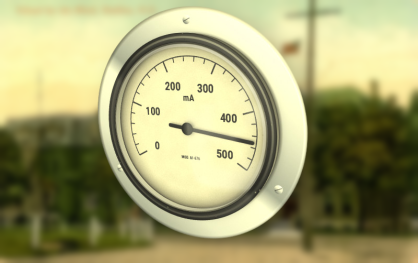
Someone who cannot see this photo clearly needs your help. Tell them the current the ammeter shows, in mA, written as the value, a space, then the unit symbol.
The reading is 450 mA
